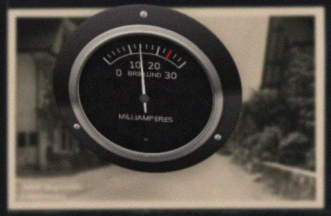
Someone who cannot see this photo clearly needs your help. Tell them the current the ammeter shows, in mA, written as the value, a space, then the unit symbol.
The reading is 14 mA
